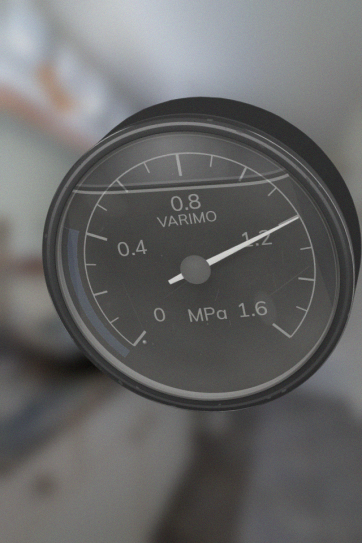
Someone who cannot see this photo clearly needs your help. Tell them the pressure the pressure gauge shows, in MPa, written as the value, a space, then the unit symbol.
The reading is 1.2 MPa
